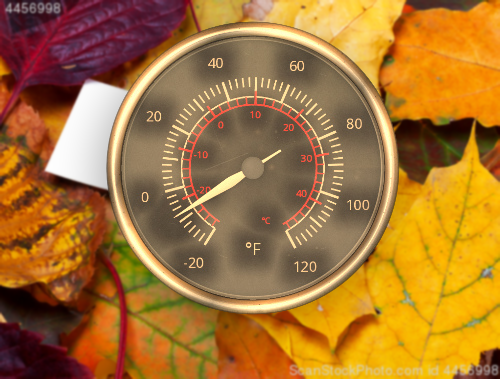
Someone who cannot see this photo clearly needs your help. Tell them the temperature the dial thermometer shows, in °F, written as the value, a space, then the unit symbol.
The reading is -8 °F
